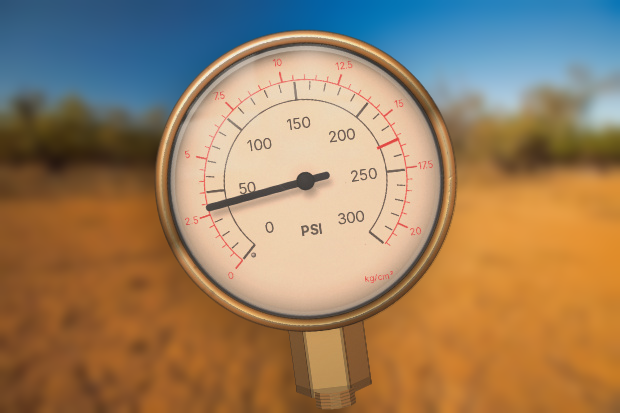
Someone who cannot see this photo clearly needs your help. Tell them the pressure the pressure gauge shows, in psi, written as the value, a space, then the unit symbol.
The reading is 40 psi
